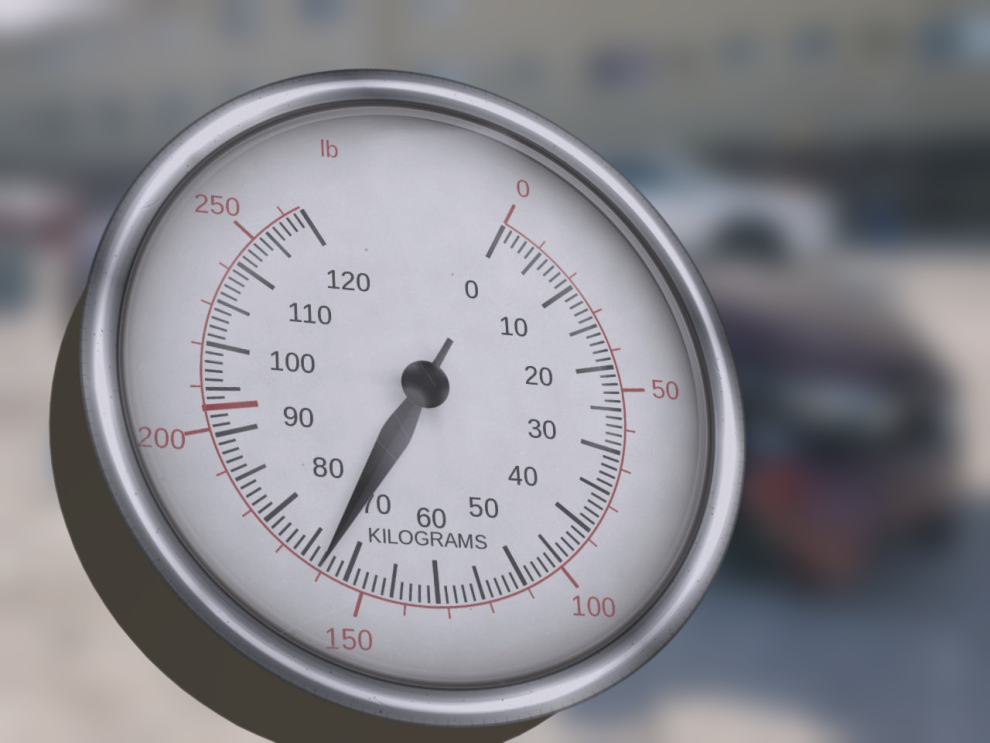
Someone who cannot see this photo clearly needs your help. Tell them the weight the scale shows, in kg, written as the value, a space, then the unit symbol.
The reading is 73 kg
